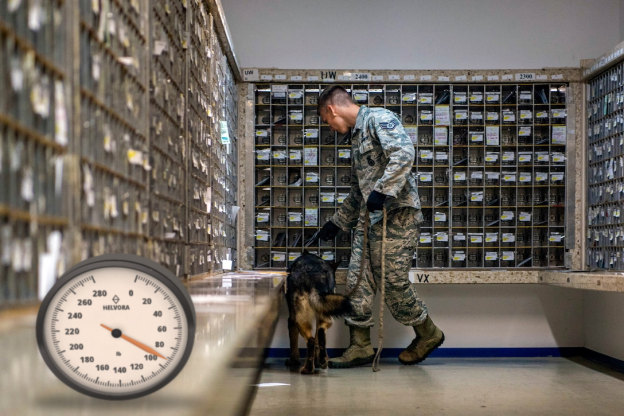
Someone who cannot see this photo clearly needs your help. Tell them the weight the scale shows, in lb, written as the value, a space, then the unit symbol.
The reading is 90 lb
